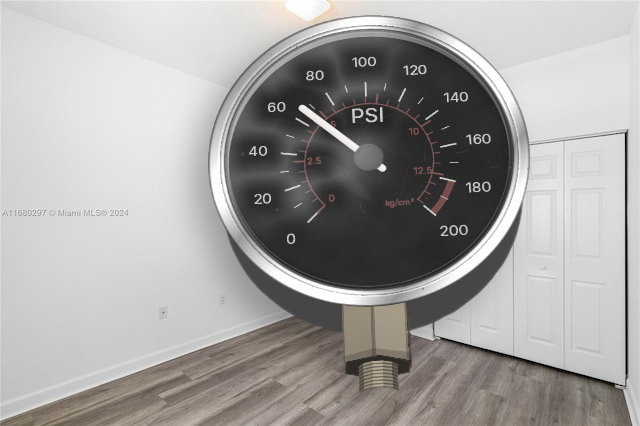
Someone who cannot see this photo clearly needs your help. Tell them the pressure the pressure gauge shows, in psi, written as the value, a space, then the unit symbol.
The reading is 65 psi
